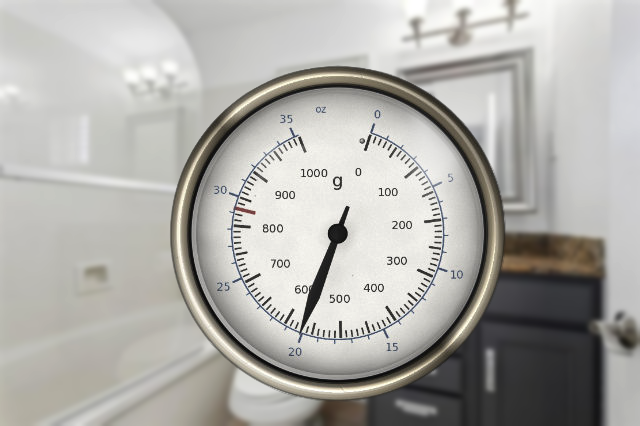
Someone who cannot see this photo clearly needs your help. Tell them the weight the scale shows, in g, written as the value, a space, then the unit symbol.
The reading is 570 g
